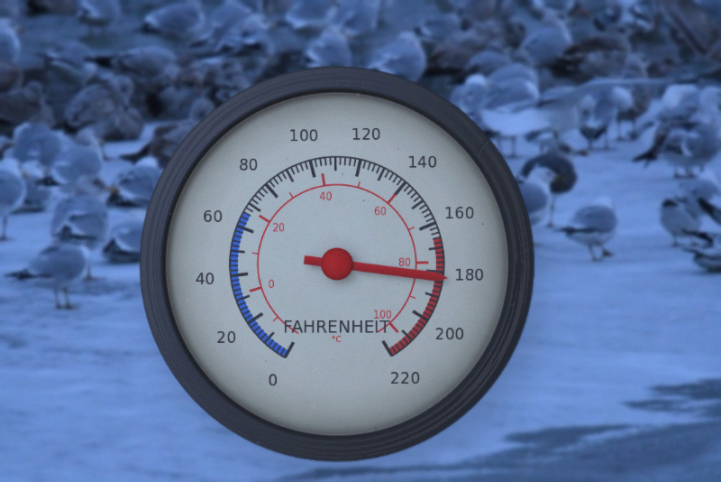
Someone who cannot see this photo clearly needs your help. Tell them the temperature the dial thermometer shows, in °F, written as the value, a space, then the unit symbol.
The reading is 182 °F
